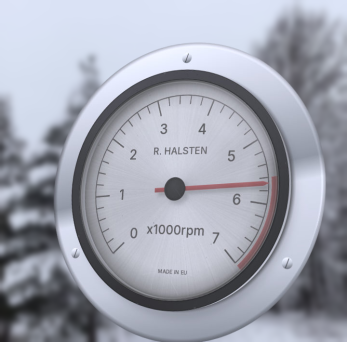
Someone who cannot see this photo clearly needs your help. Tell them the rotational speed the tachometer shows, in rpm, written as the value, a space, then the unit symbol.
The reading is 5700 rpm
